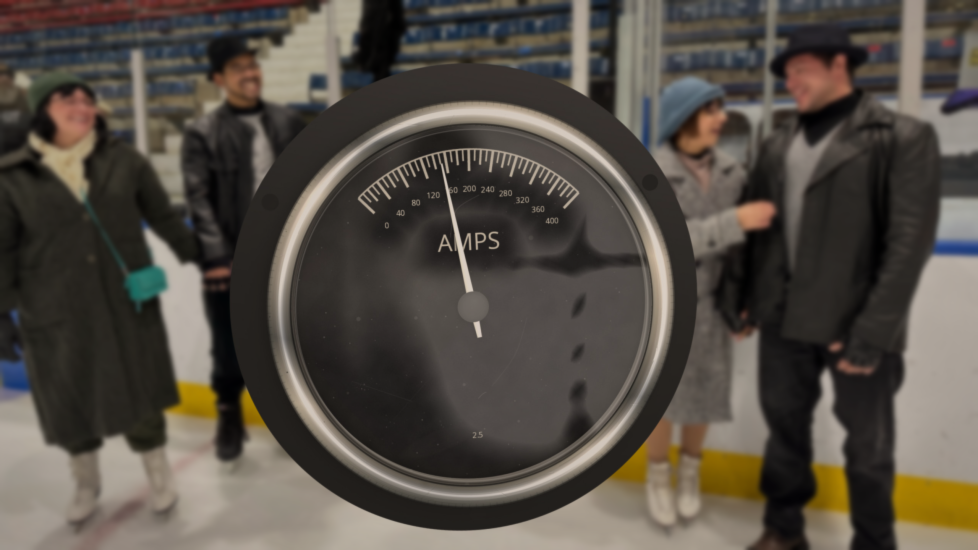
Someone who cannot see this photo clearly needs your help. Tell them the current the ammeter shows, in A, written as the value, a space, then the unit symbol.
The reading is 150 A
